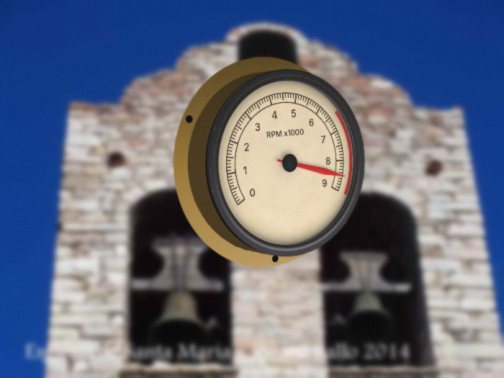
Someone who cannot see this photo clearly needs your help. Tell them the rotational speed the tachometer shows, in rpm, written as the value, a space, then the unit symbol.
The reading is 8500 rpm
